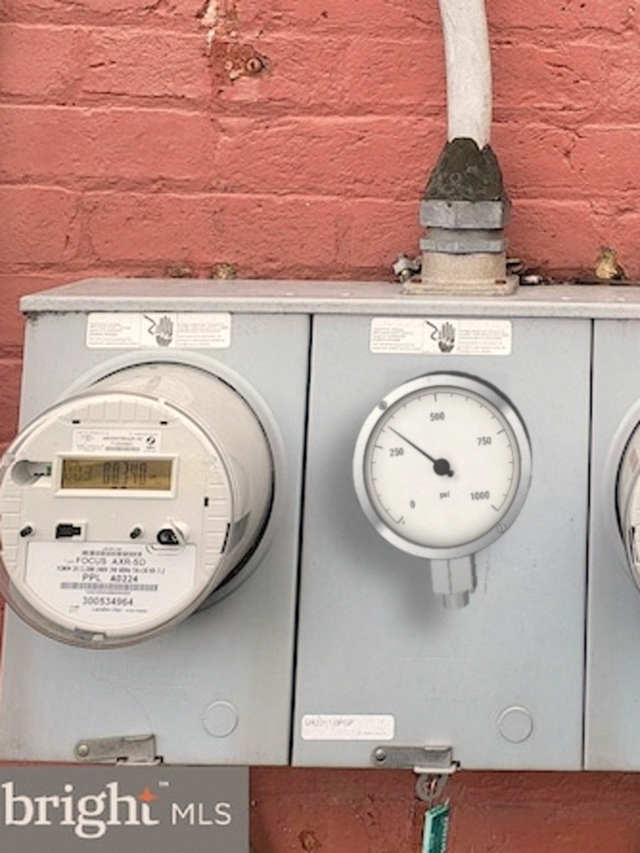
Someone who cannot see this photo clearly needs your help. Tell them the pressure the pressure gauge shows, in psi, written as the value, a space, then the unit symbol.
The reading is 325 psi
